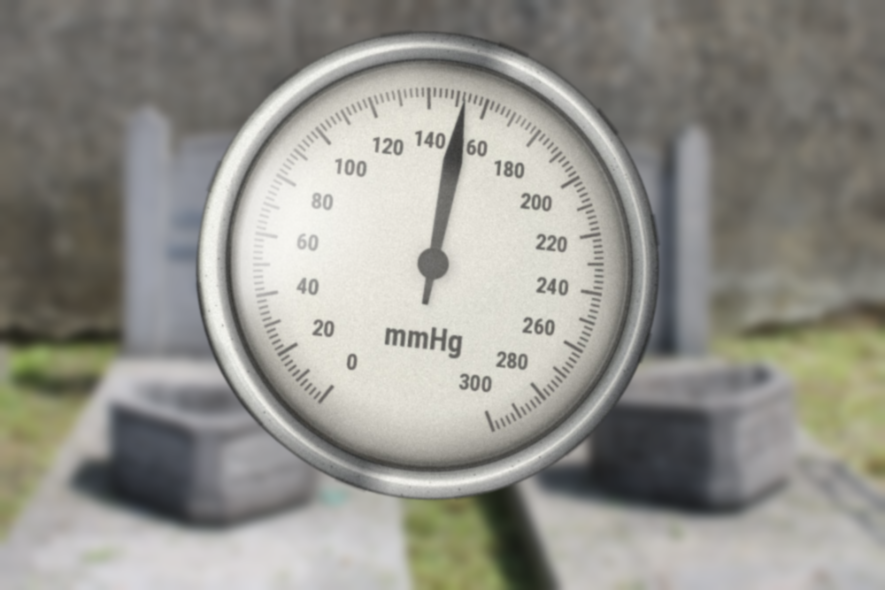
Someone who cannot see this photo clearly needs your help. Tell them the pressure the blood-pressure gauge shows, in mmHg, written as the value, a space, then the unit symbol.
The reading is 152 mmHg
